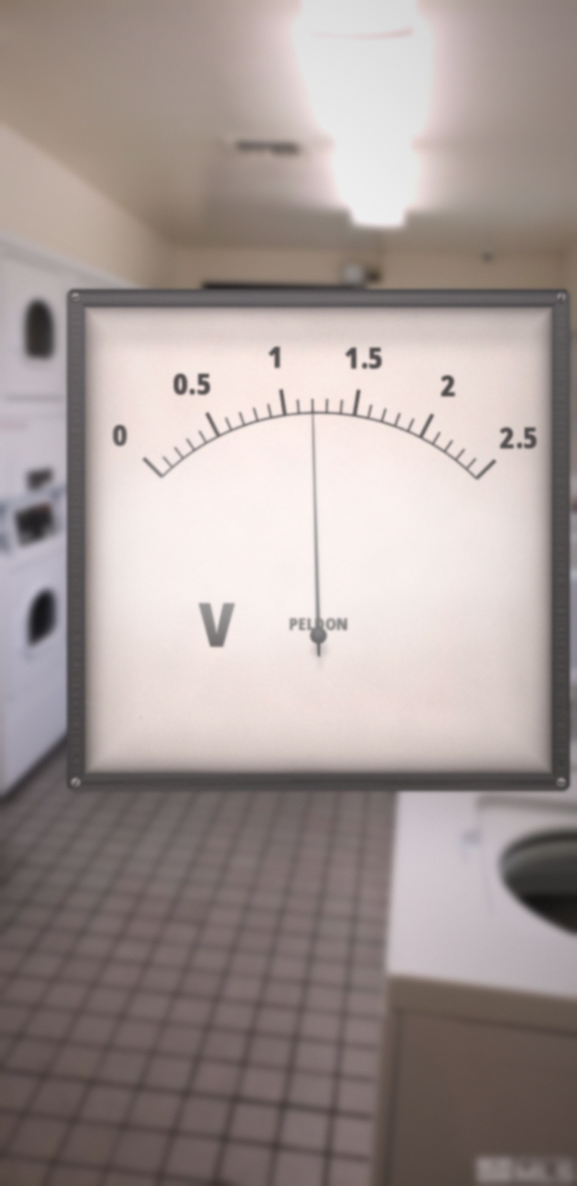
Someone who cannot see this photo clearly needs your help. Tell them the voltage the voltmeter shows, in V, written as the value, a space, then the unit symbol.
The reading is 1.2 V
